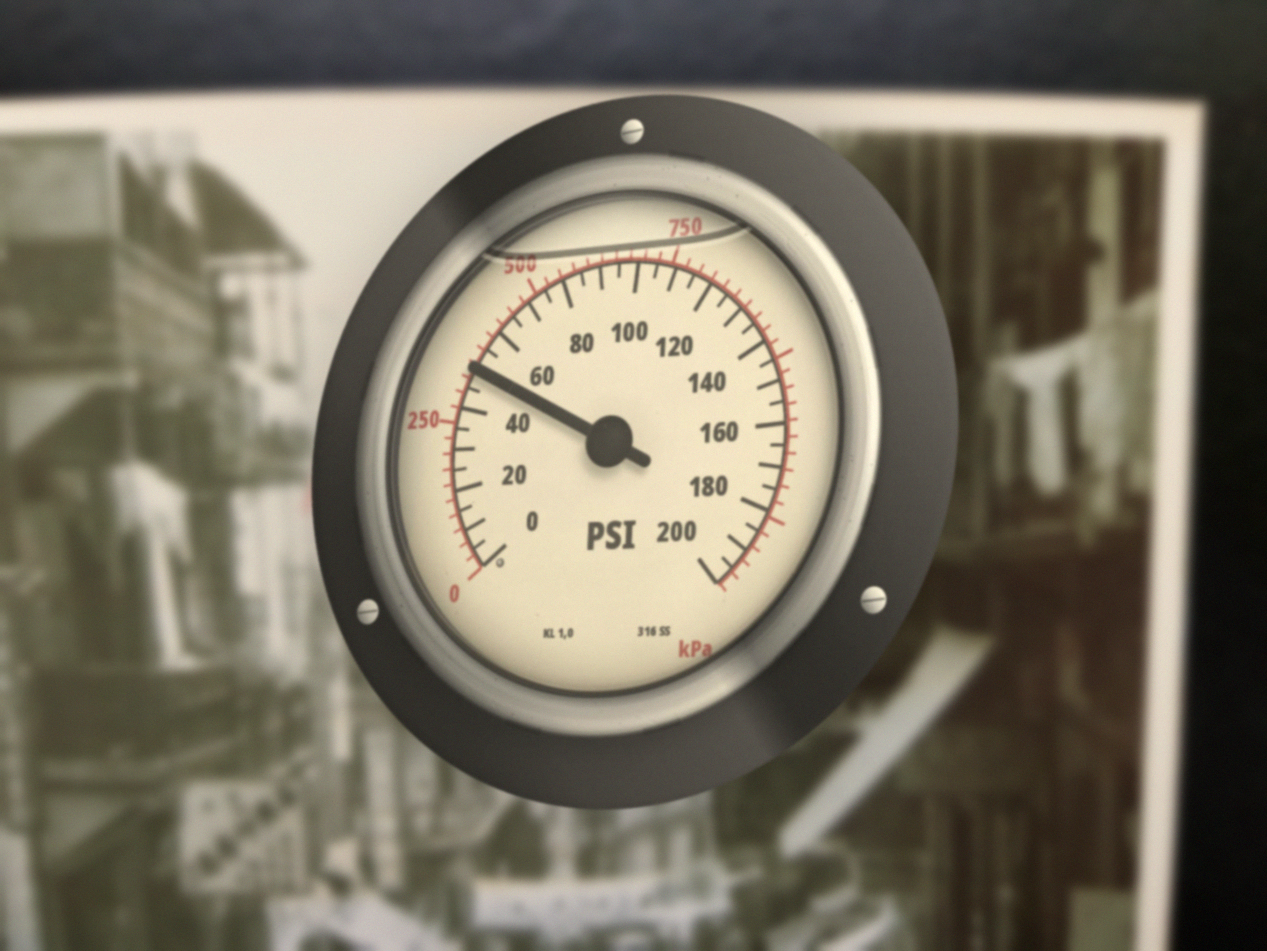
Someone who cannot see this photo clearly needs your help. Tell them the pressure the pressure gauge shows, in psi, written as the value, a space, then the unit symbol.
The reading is 50 psi
